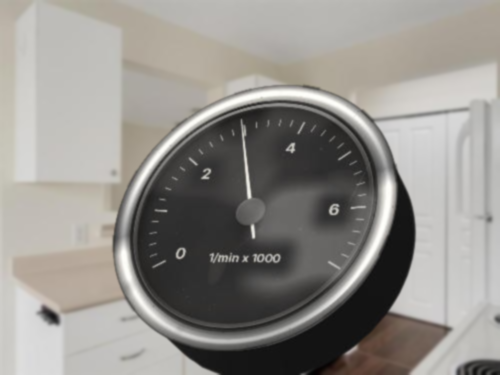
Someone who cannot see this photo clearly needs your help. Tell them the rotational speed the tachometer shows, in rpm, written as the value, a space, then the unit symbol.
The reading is 3000 rpm
